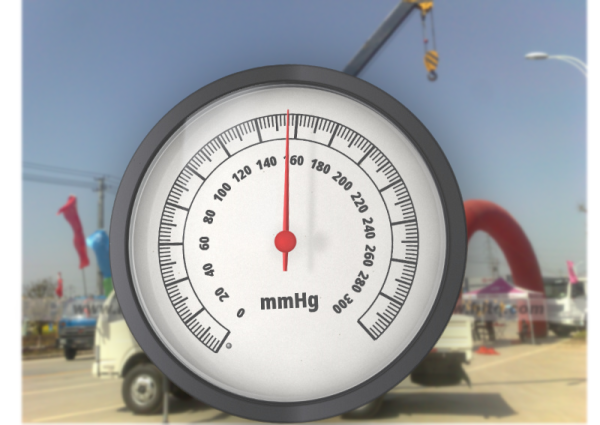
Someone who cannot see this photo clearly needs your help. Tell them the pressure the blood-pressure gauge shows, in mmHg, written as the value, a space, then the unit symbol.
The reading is 156 mmHg
